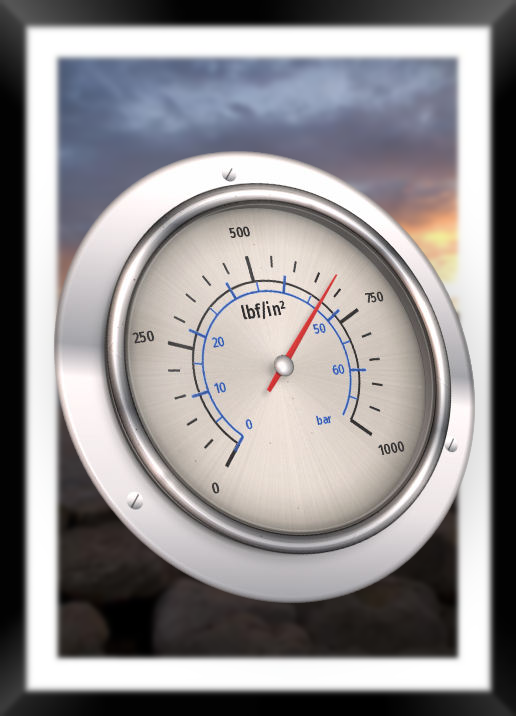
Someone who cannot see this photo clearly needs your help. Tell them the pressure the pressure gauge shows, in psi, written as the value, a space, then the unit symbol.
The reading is 675 psi
